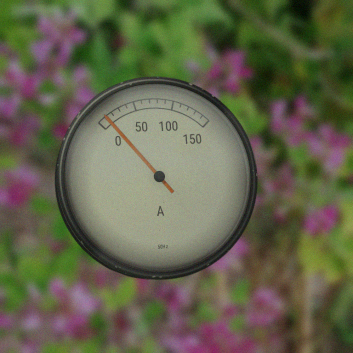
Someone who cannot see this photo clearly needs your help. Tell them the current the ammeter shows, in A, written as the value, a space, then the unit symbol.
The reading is 10 A
